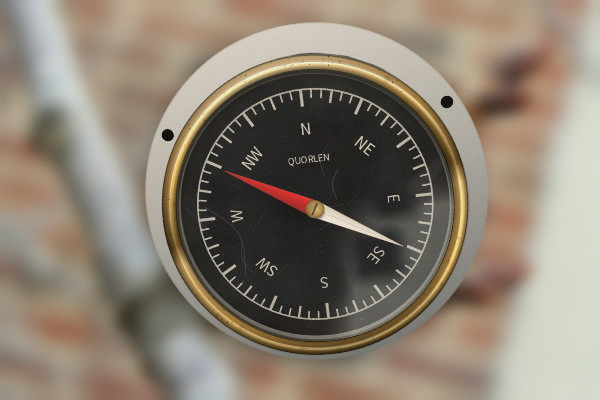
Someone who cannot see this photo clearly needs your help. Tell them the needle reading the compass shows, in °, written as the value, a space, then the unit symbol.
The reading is 300 °
